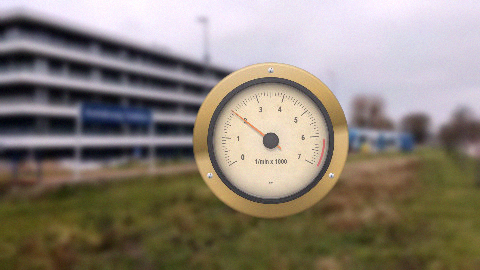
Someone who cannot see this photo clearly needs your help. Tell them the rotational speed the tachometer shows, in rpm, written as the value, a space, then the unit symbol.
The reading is 2000 rpm
